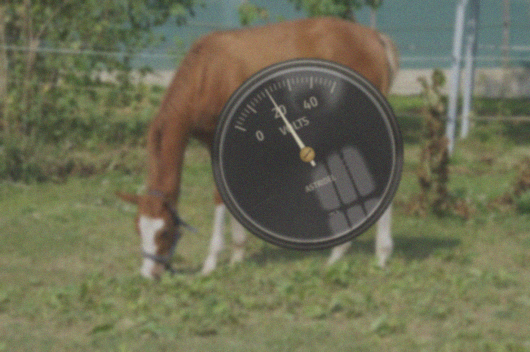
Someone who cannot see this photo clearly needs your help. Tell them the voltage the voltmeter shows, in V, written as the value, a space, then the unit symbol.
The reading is 20 V
